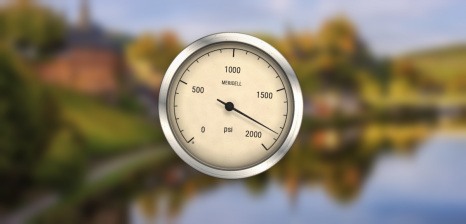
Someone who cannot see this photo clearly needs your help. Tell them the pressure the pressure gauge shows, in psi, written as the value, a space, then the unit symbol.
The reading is 1850 psi
